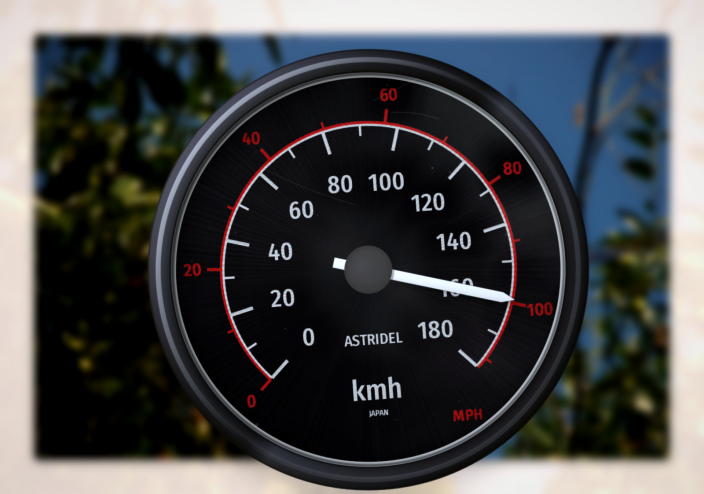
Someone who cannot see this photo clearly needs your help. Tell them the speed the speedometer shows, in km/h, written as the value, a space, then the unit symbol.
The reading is 160 km/h
